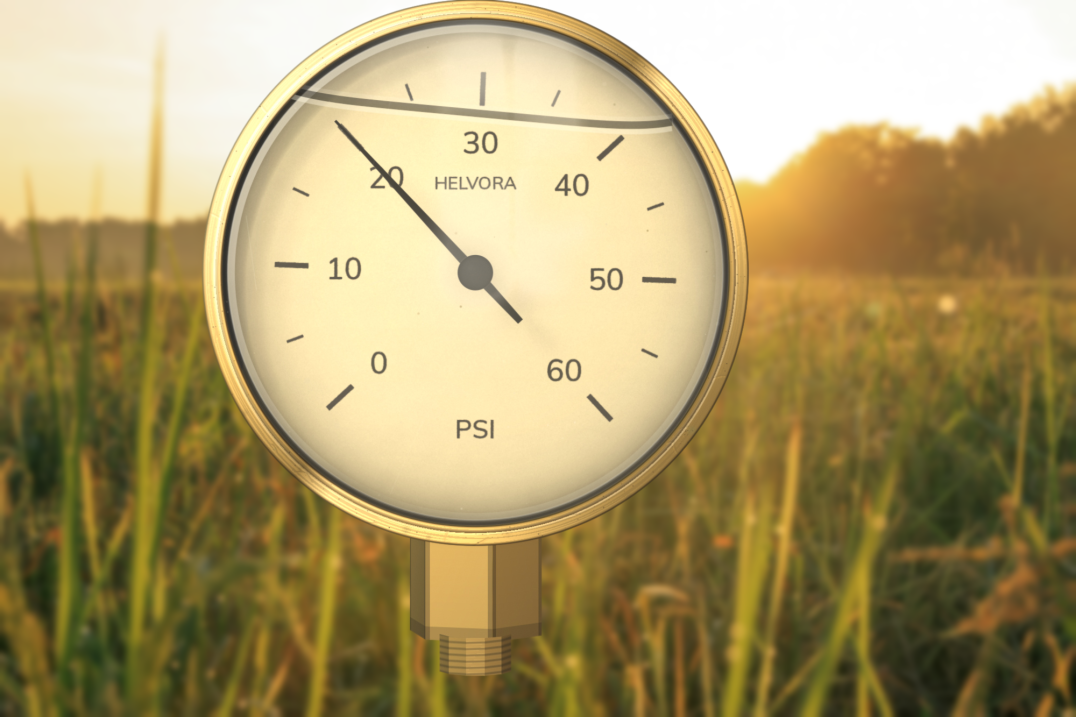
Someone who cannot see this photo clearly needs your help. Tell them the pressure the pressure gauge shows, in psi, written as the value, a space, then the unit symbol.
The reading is 20 psi
